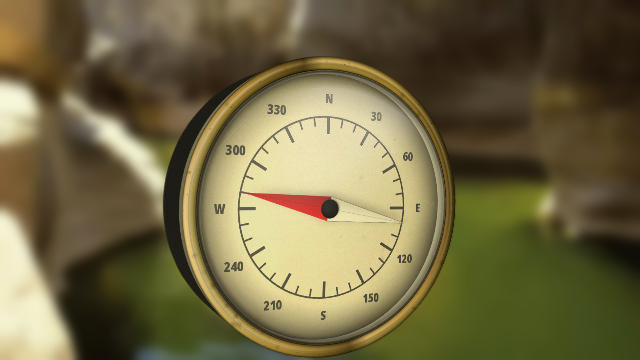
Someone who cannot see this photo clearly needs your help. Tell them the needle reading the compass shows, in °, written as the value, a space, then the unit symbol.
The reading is 280 °
